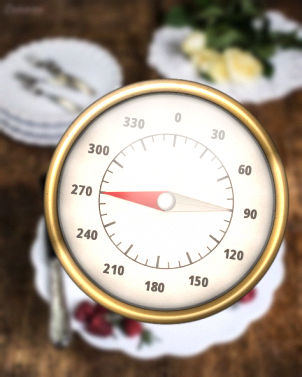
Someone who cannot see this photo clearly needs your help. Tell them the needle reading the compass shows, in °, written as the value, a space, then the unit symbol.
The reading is 270 °
